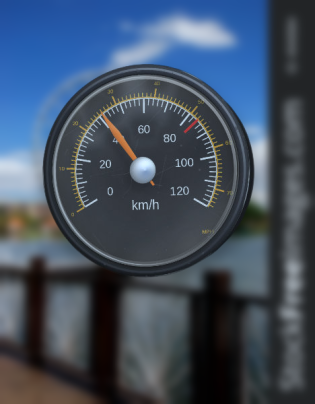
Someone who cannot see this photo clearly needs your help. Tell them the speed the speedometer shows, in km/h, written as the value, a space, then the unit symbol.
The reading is 42 km/h
